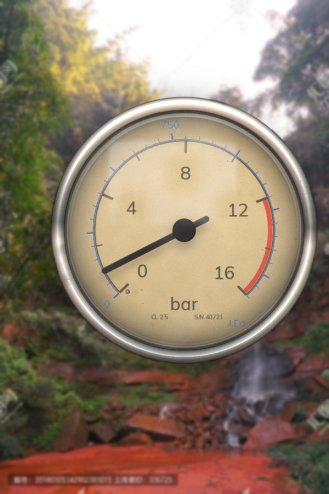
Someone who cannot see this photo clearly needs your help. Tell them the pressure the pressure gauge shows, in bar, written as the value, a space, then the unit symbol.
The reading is 1 bar
